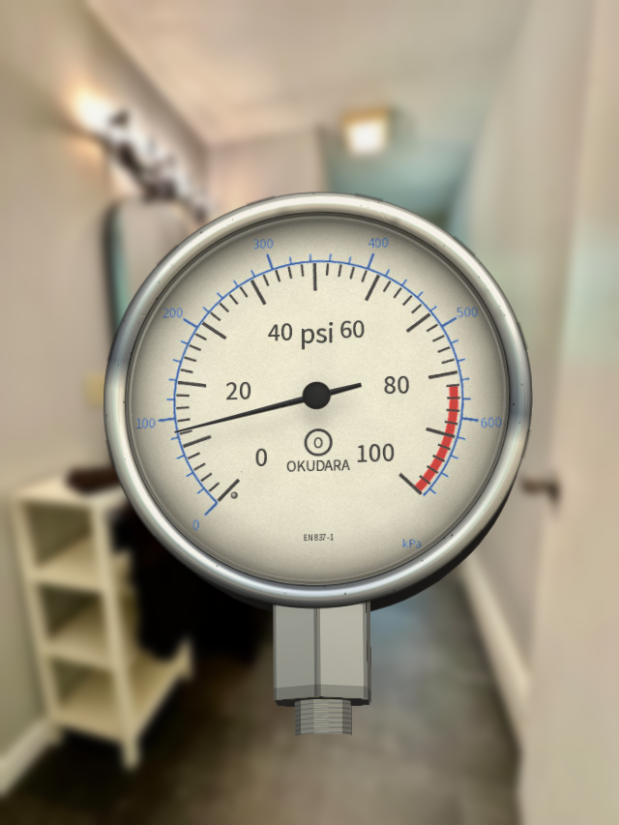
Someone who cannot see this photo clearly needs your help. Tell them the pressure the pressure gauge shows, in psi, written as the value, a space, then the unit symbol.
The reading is 12 psi
